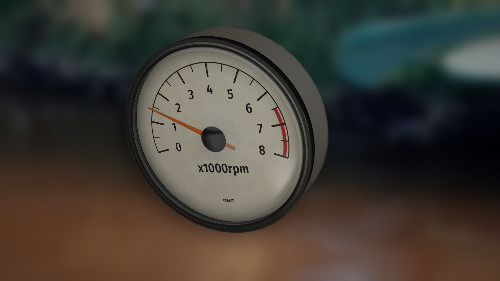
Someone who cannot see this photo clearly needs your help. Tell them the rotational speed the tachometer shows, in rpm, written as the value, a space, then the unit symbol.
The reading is 1500 rpm
